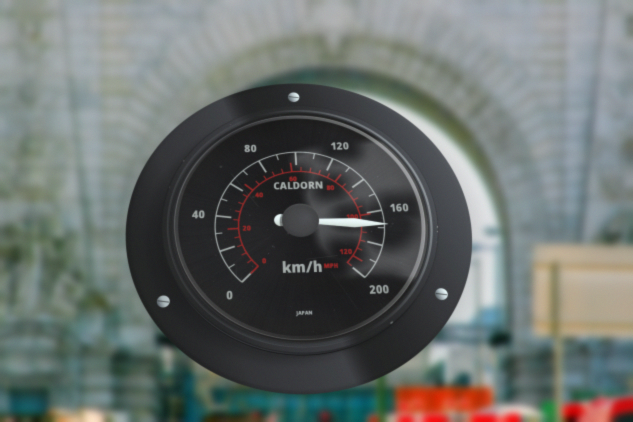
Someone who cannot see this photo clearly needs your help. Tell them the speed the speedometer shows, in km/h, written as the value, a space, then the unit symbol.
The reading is 170 km/h
